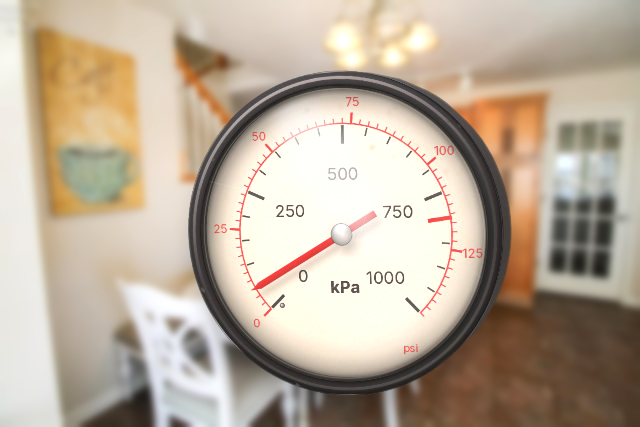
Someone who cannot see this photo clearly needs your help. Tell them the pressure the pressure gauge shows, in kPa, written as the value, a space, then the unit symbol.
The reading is 50 kPa
